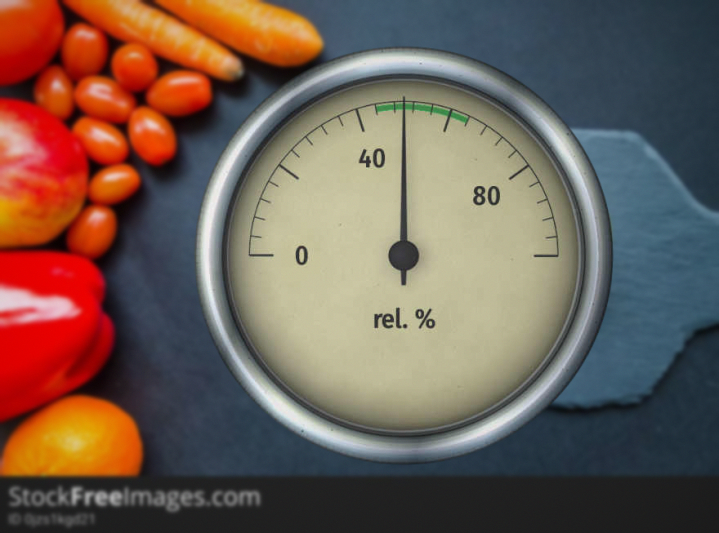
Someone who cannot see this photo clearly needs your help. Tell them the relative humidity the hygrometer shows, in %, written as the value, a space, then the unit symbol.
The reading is 50 %
